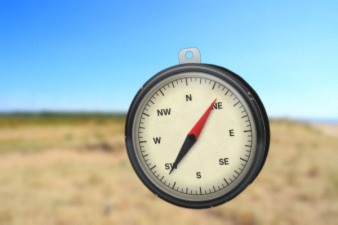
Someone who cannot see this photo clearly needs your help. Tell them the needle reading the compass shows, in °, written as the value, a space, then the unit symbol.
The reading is 40 °
